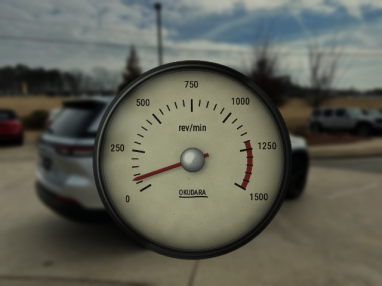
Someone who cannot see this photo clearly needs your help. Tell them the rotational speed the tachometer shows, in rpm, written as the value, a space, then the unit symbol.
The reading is 75 rpm
